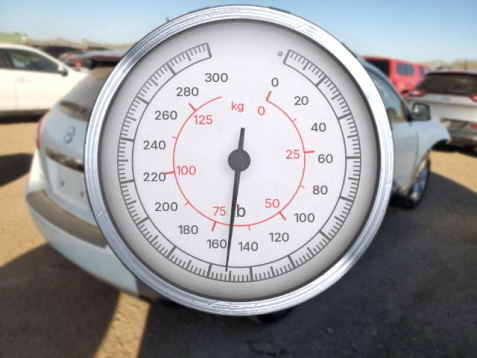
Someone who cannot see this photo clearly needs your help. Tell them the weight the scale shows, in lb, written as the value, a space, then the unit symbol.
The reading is 152 lb
